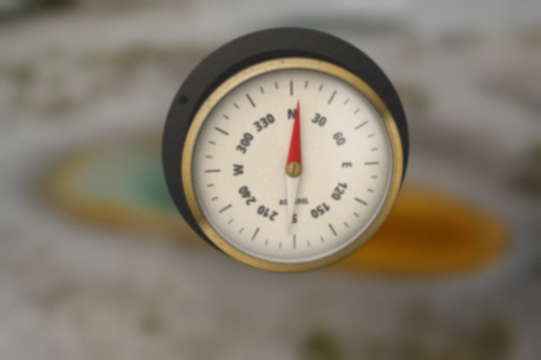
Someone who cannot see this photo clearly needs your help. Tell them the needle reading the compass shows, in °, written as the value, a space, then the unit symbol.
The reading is 5 °
